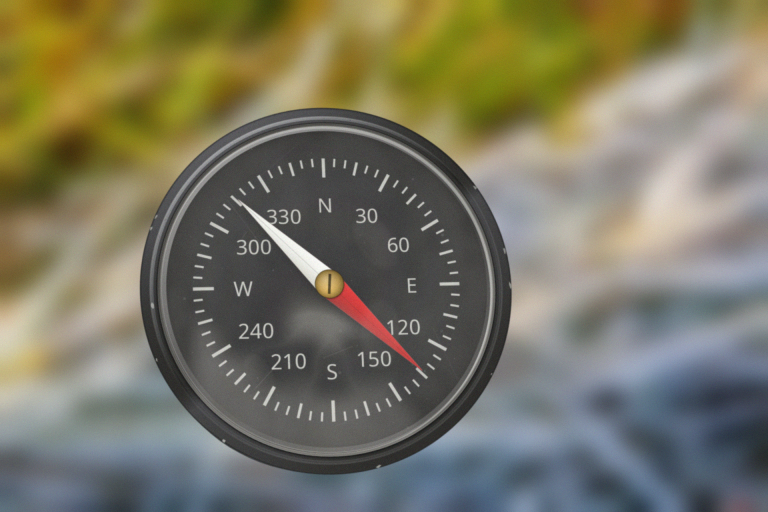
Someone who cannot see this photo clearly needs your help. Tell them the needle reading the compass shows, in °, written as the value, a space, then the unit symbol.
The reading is 135 °
